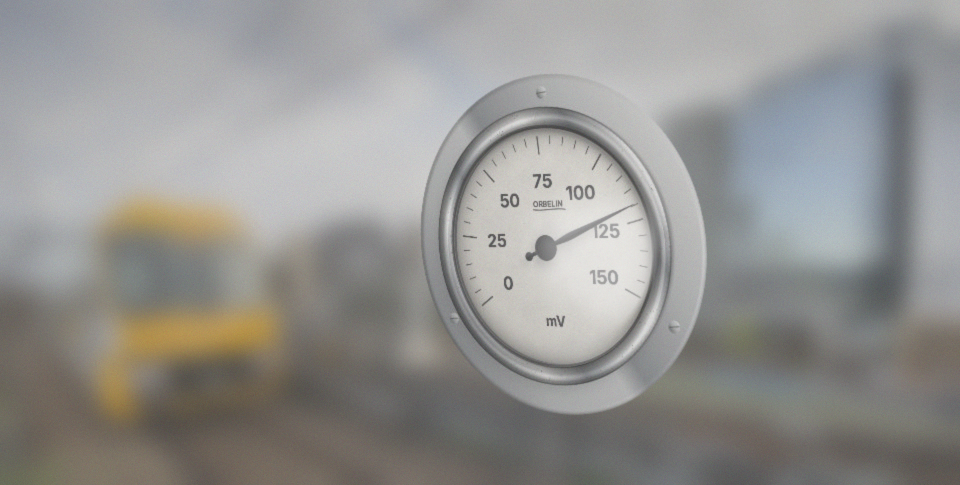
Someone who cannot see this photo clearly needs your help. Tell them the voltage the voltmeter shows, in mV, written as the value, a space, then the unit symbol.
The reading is 120 mV
